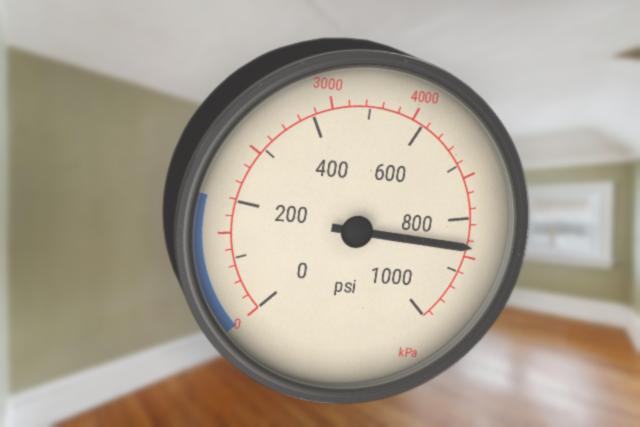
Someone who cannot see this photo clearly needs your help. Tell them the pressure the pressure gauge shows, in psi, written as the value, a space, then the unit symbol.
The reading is 850 psi
